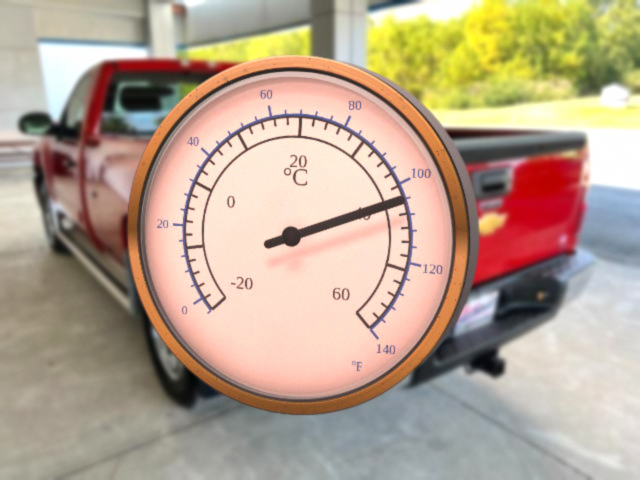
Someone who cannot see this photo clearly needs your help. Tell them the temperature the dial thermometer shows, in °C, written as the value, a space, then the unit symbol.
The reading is 40 °C
